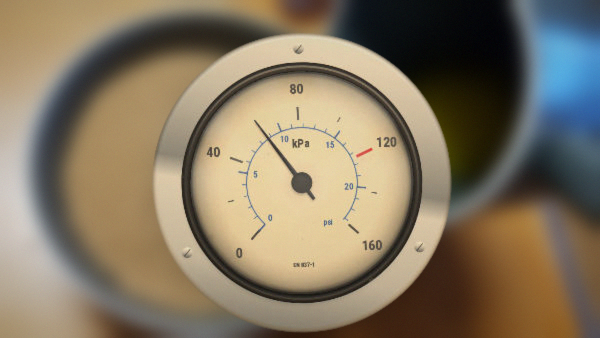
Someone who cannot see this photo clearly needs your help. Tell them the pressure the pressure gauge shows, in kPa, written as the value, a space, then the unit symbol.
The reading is 60 kPa
